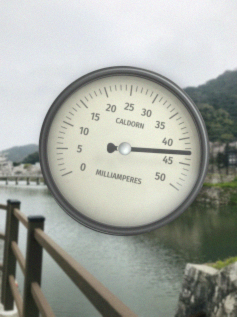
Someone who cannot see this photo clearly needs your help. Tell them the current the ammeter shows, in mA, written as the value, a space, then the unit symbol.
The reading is 43 mA
